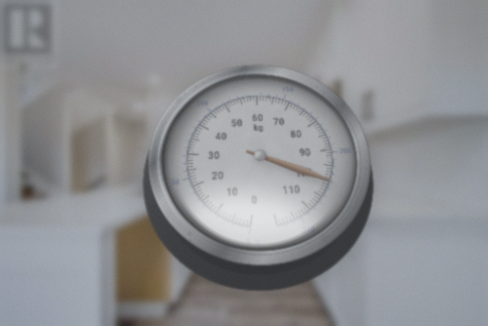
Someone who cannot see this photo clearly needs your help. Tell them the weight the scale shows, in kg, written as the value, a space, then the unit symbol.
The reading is 100 kg
